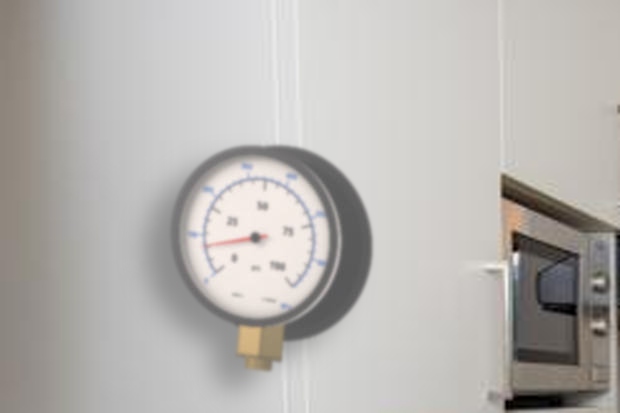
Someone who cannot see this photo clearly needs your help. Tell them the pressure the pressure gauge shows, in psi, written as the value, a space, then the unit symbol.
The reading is 10 psi
